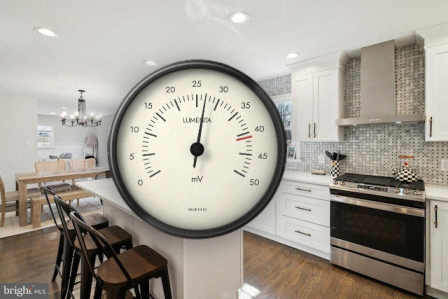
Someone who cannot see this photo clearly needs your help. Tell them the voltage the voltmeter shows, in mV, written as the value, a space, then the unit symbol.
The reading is 27 mV
